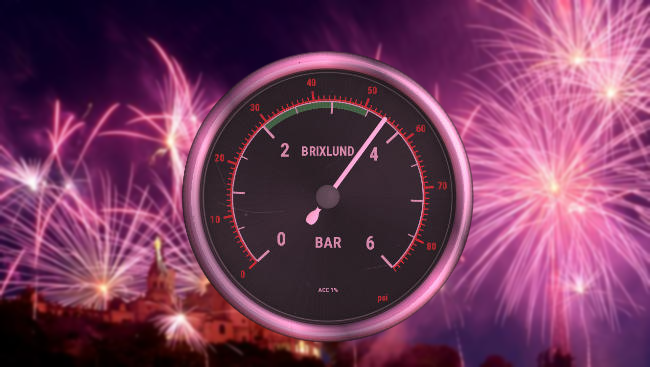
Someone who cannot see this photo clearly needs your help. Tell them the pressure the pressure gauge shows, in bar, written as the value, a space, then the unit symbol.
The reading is 3.75 bar
